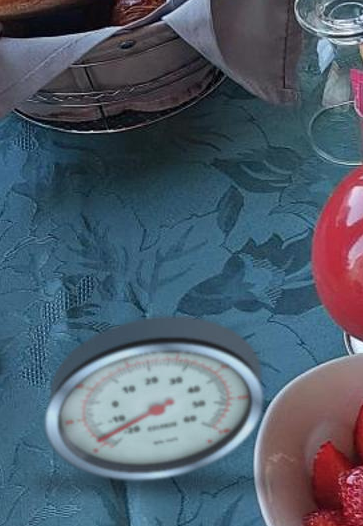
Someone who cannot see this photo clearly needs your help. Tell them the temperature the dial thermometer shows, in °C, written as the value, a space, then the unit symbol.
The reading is -15 °C
